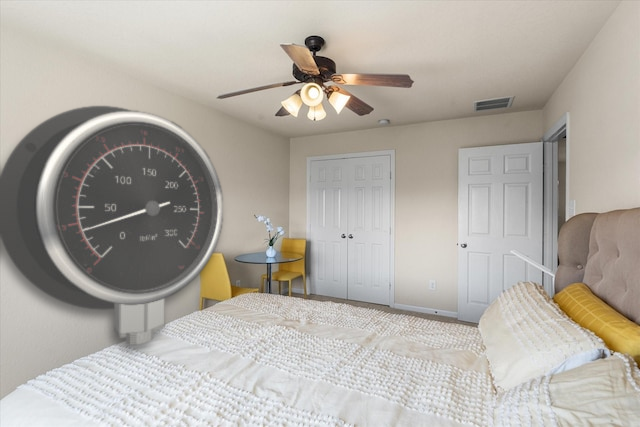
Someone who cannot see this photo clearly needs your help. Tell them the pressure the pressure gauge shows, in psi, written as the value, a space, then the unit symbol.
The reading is 30 psi
